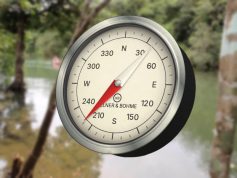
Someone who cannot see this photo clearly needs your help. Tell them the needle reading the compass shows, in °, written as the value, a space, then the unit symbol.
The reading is 220 °
